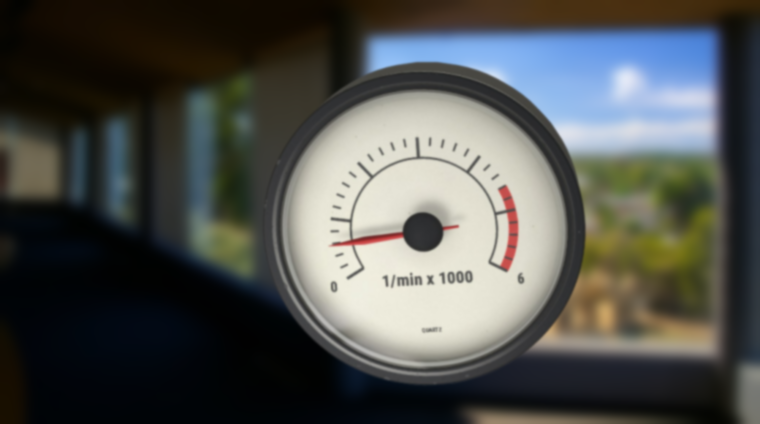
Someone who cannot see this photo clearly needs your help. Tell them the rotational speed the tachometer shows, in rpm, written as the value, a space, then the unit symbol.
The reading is 600 rpm
